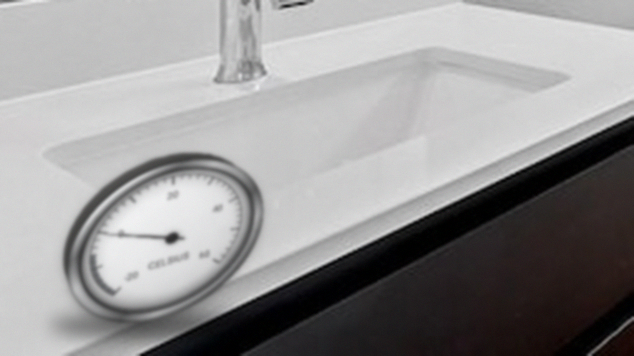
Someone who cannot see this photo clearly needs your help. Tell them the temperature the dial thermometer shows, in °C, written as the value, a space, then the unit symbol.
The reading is 0 °C
